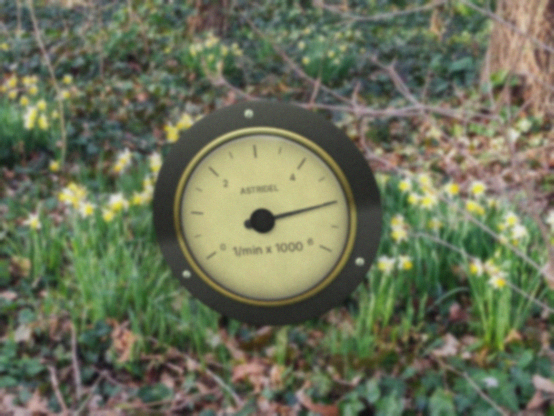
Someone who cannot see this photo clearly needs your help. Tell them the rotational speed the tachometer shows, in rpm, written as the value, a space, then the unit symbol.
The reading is 5000 rpm
